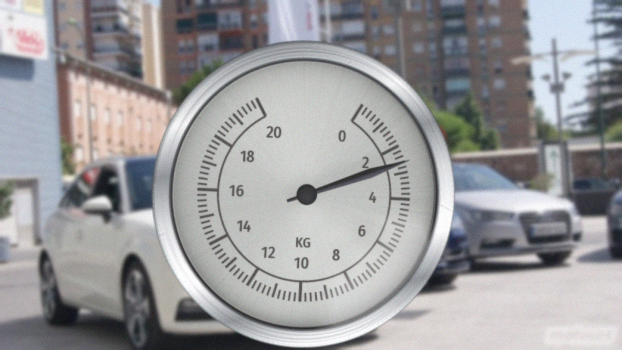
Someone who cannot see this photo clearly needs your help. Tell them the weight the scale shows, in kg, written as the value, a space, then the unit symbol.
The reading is 2.6 kg
